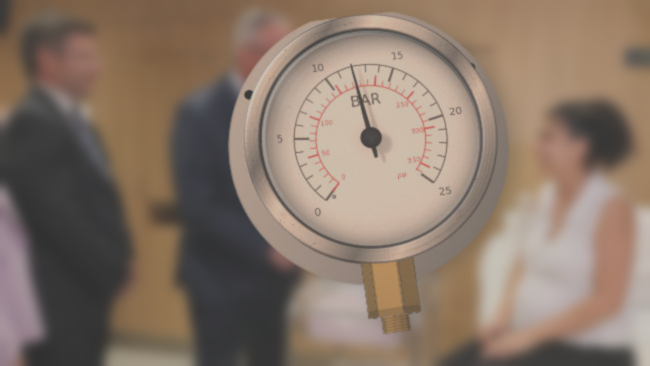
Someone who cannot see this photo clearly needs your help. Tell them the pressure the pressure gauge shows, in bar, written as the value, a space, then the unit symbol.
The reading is 12 bar
